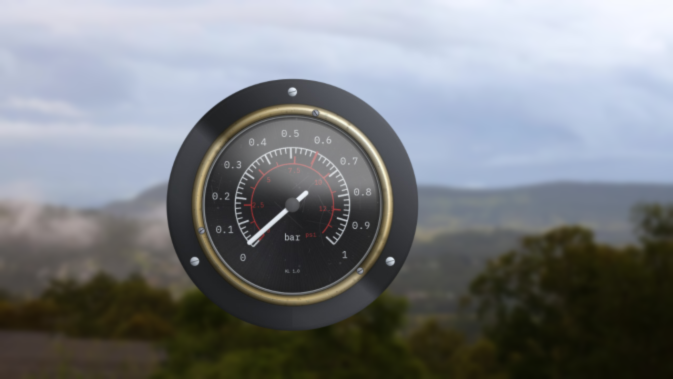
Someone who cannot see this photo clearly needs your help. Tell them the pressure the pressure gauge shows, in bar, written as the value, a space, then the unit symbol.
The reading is 0.02 bar
